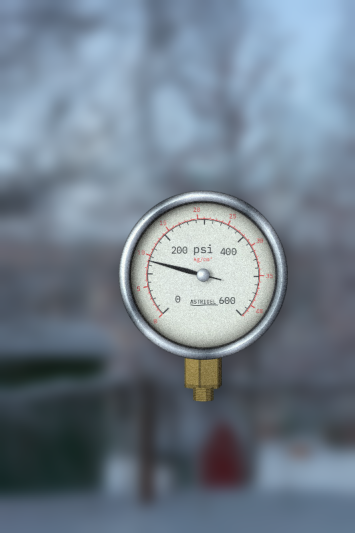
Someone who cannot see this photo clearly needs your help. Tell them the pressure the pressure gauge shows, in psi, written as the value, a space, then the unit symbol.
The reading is 130 psi
